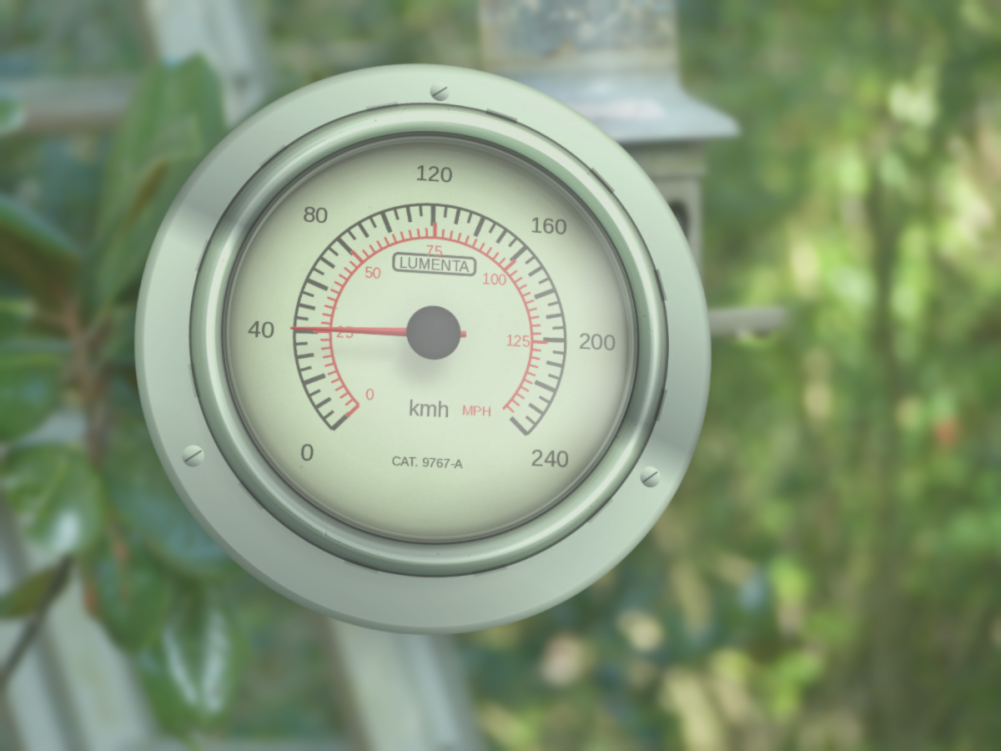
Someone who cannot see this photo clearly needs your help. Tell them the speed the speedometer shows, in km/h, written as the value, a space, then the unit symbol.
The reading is 40 km/h
